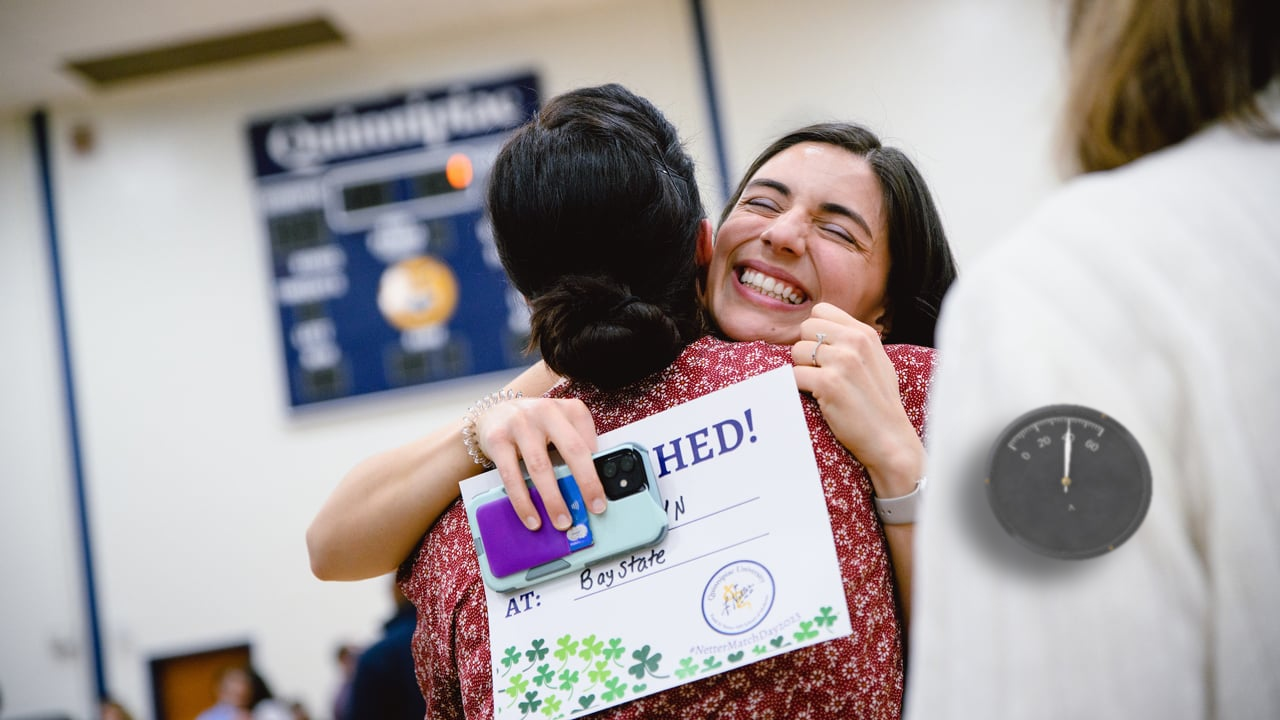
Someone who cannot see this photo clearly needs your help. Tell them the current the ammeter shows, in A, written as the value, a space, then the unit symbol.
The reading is 40 A
